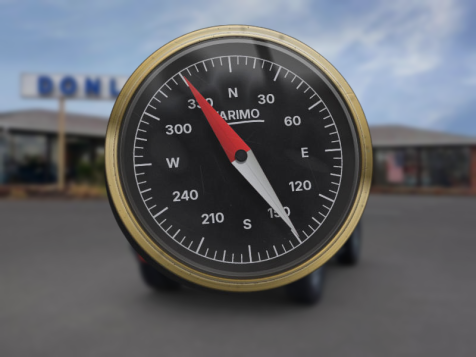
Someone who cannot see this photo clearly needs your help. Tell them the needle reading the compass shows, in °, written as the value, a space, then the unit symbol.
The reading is 330 °
